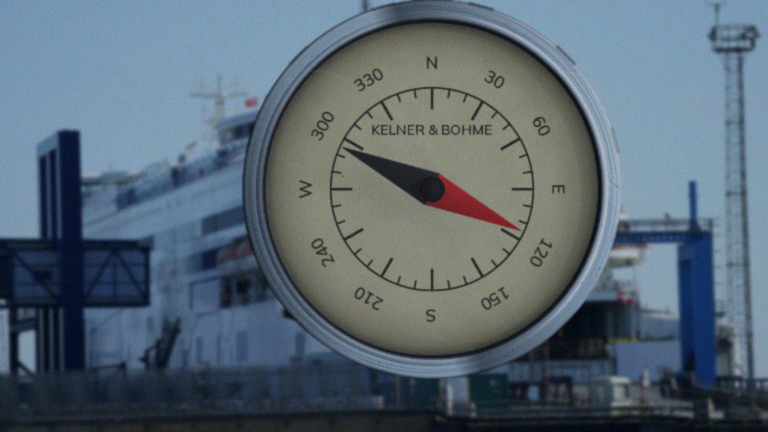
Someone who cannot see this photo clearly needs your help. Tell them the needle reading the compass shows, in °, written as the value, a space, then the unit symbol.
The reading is 115 °
